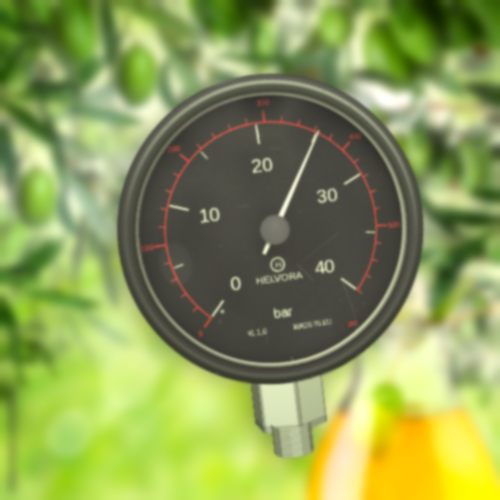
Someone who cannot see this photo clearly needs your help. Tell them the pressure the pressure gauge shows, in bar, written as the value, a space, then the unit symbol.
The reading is 25 bar
